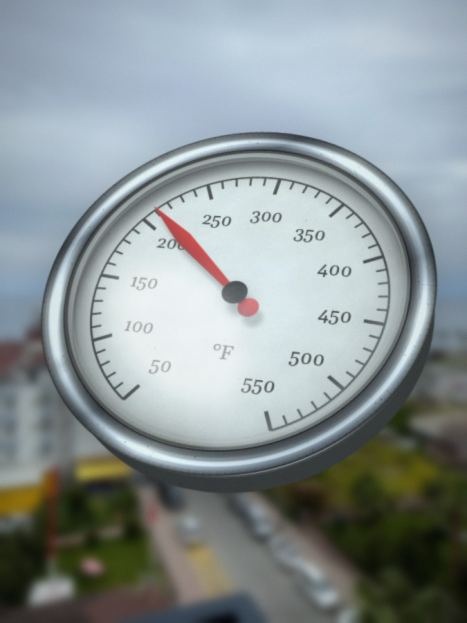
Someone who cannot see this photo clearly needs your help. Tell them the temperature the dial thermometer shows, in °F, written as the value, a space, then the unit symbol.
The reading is 210 °F
